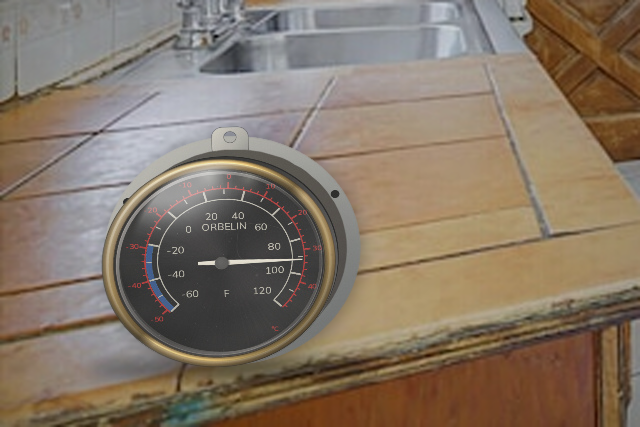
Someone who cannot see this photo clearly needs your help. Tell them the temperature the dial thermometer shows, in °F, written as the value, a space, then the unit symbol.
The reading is 90 °F
